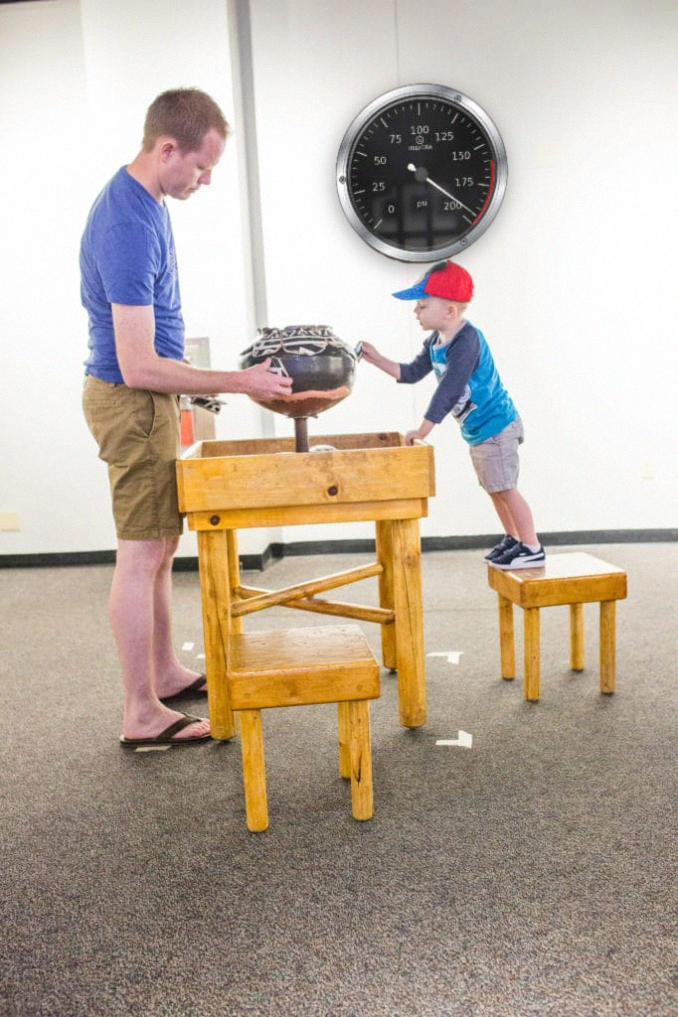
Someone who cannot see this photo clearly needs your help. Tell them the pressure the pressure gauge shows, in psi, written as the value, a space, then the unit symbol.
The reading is 195 psi
